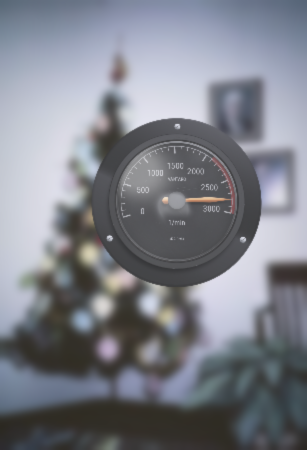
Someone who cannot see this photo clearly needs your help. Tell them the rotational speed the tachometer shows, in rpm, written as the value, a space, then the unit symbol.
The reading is 2800 rpm
